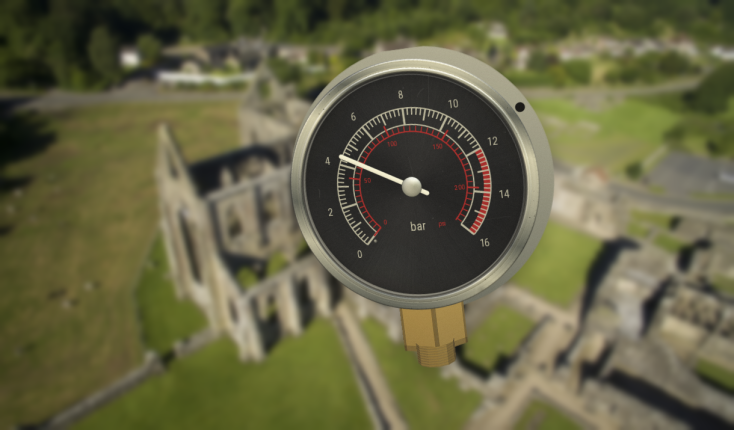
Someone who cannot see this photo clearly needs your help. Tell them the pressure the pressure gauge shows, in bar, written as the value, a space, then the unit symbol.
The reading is 4.4 bar
